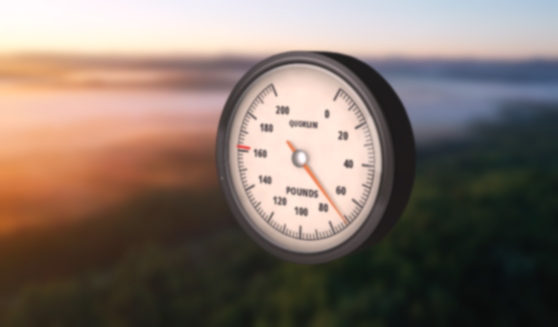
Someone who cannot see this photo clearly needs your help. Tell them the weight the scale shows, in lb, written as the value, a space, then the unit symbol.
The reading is 70 lb
